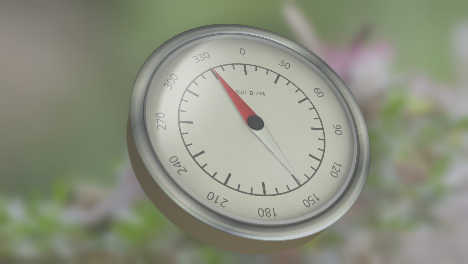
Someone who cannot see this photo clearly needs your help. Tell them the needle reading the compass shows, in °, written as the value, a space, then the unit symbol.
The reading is 330 °
